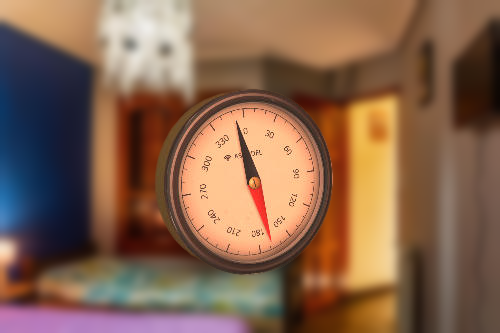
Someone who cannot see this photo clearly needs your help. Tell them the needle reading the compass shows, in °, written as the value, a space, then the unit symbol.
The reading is 170 °
